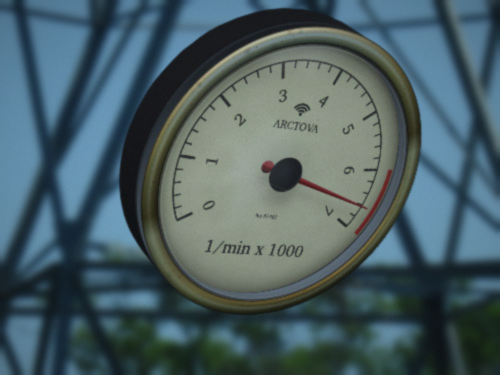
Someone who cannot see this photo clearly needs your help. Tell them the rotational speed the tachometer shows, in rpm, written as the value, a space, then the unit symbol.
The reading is 6600 rpm
